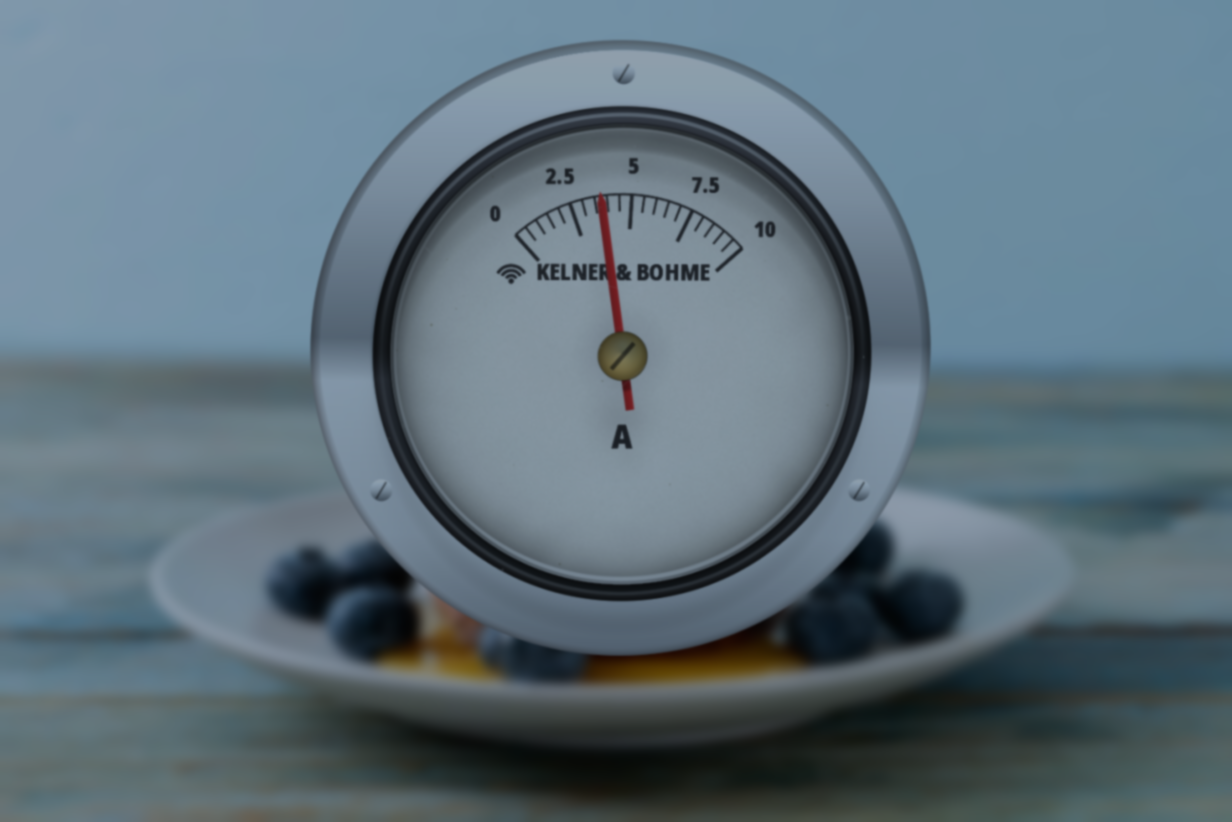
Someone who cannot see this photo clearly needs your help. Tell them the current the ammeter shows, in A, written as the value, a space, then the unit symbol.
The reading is 3.75 A
